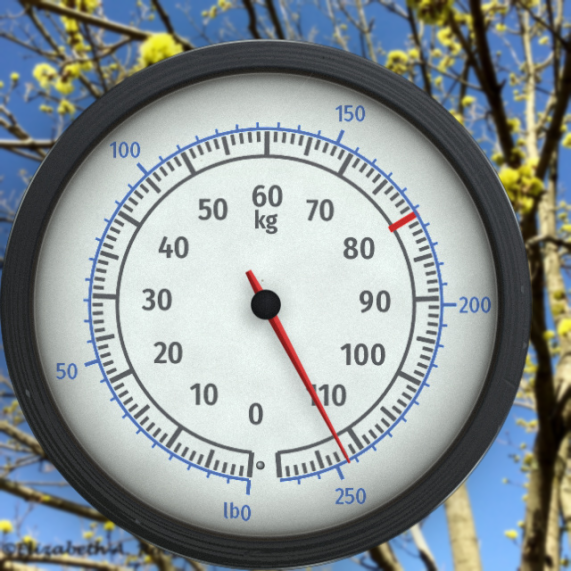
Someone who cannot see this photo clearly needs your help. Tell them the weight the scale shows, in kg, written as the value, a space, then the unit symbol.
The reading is 112 kg
